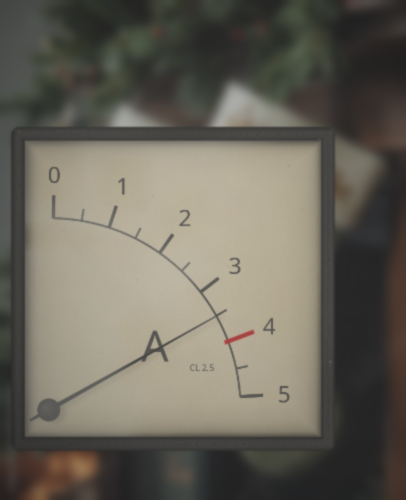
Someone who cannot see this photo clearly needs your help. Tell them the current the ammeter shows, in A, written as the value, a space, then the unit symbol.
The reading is 3.5 A
